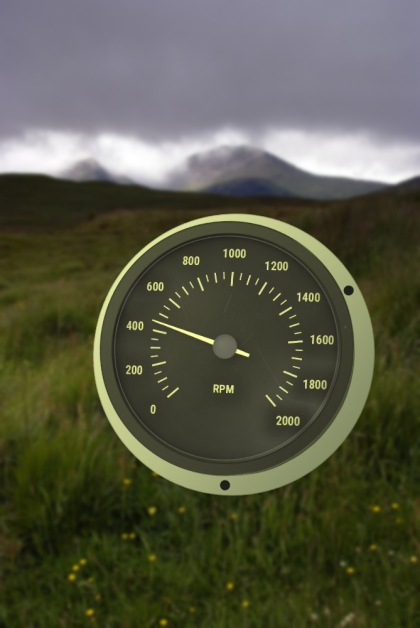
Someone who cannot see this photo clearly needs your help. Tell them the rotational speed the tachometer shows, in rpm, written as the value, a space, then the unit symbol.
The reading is 450 rpm
